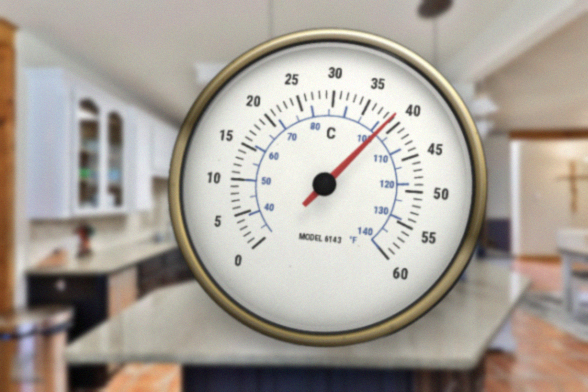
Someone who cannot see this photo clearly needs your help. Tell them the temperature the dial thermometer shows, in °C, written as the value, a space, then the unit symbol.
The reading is 39 °C
